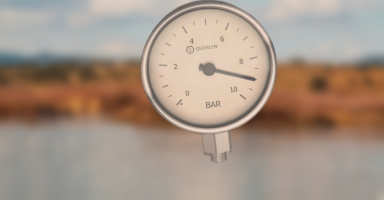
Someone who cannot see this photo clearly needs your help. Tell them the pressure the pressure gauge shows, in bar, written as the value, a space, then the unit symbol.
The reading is 9 bar
